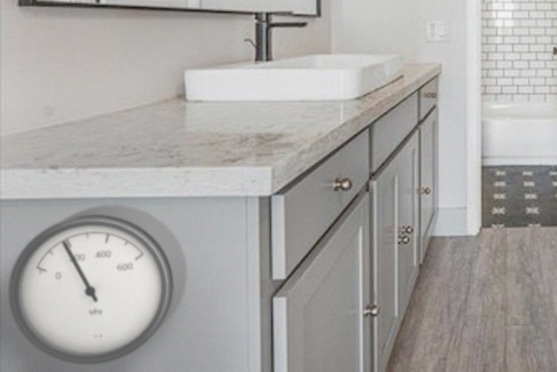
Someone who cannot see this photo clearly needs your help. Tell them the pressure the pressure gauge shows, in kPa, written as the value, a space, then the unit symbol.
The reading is 200 kPa
